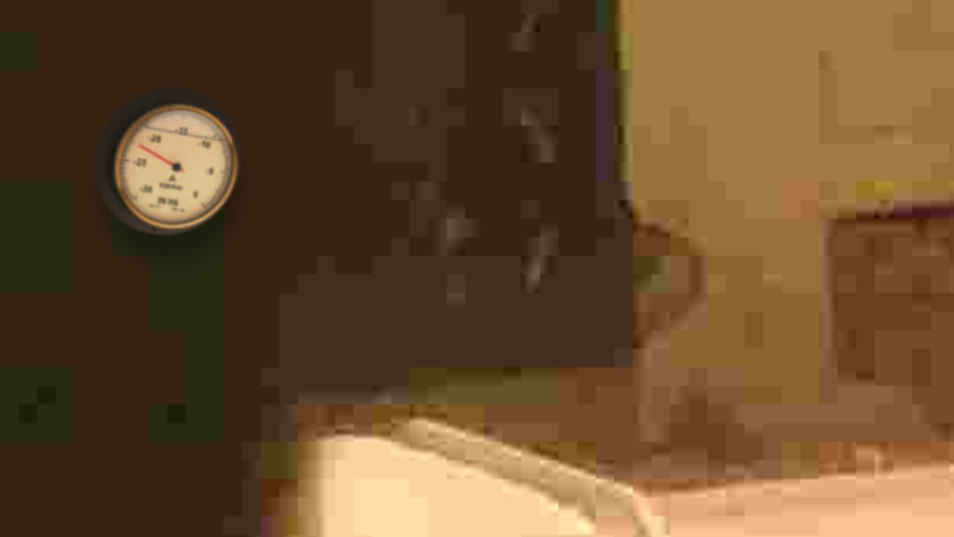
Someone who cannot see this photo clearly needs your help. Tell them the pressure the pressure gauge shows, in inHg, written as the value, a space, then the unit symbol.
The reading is -22.5 inHg
